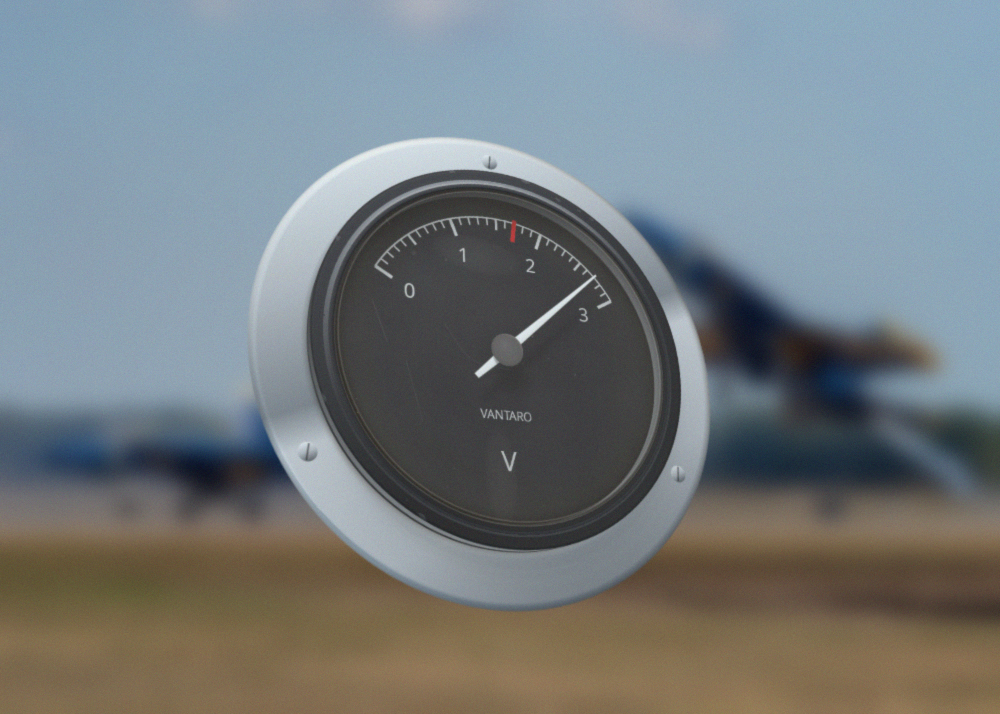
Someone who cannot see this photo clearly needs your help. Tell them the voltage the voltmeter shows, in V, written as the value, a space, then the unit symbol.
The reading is 2.7 V
